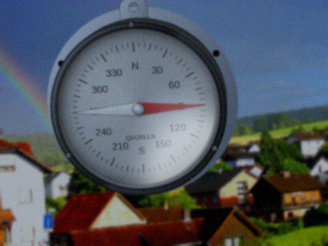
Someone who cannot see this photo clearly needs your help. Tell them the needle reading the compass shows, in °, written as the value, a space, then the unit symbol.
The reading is 90 °
